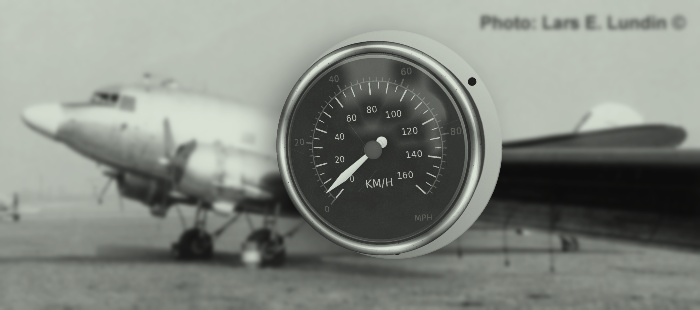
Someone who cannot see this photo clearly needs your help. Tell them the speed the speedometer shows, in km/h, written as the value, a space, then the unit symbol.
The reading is 5 km/h
